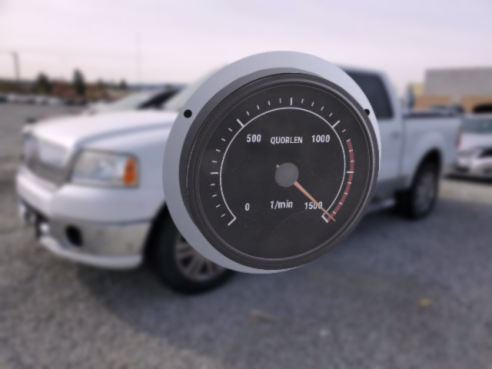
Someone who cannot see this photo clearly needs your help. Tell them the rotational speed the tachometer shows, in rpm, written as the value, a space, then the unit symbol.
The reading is 1475 rpm
